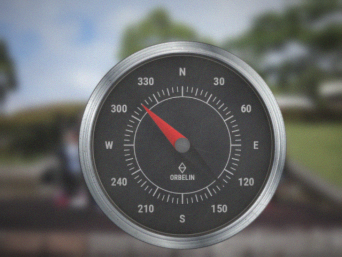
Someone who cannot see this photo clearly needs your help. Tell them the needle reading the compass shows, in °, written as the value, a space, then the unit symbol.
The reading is 315 °
